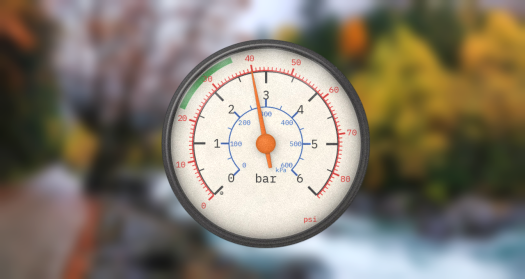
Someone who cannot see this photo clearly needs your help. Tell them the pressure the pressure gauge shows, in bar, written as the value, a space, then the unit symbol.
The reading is 2.75 bar
